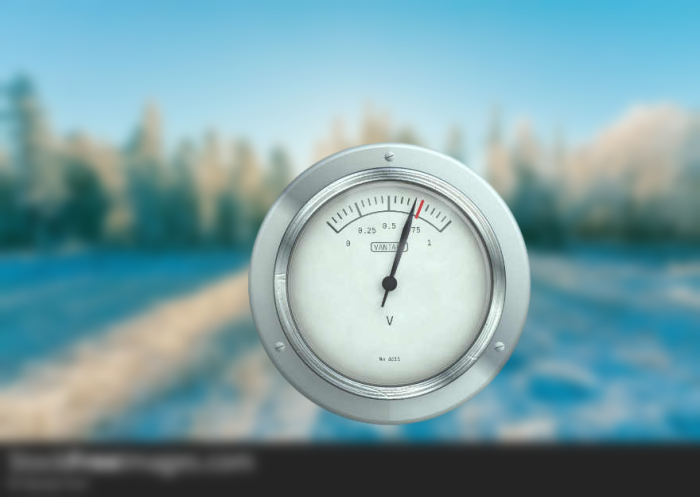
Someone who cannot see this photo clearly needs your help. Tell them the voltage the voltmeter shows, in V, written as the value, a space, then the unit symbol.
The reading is 0.7 V
